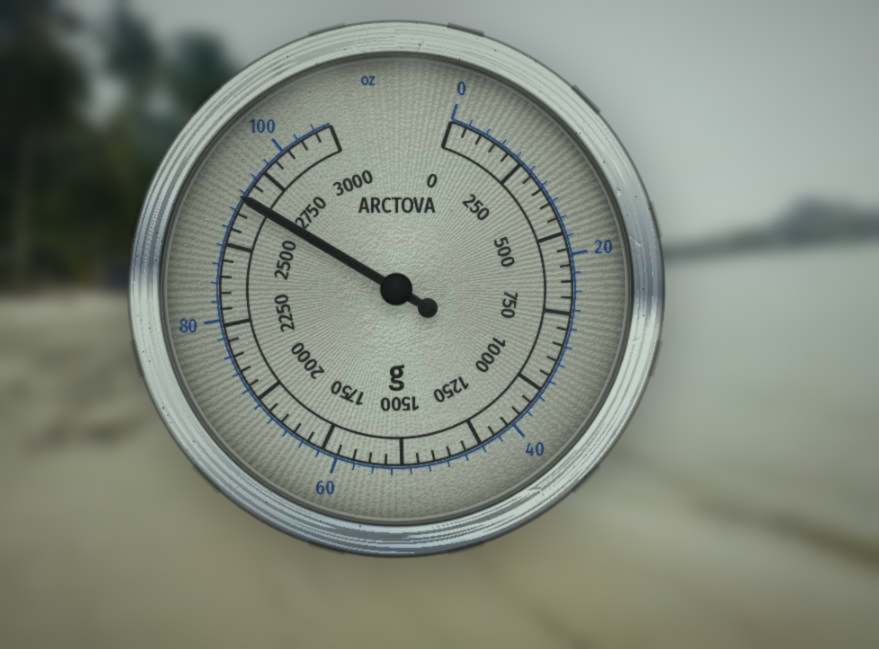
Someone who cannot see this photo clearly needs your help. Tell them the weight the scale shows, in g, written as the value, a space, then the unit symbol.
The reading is 2650 g
